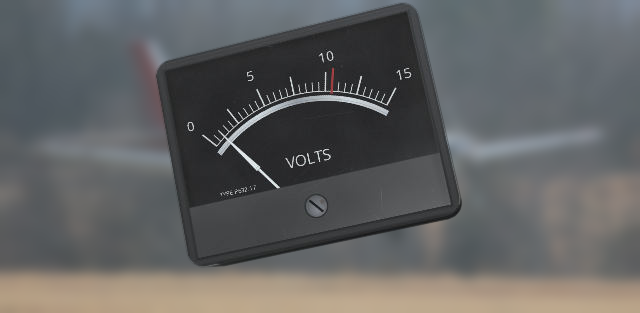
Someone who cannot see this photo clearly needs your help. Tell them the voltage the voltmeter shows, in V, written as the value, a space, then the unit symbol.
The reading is 1 V
